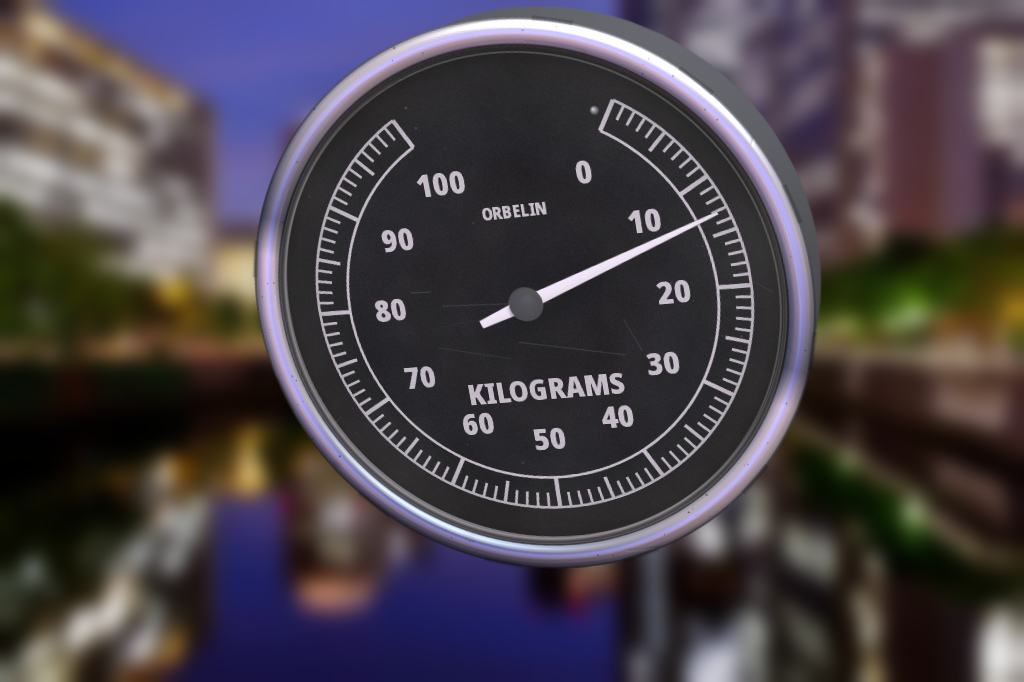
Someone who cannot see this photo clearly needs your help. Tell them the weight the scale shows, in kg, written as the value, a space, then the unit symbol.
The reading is 13 kg
